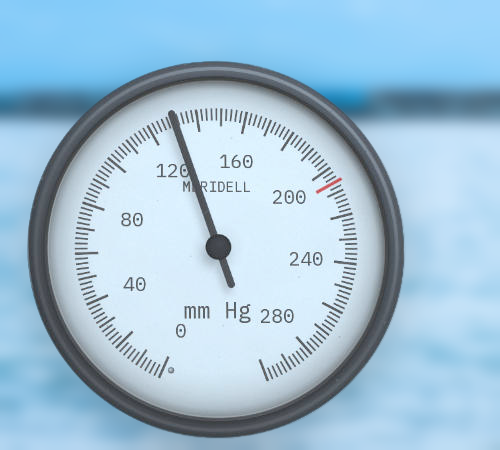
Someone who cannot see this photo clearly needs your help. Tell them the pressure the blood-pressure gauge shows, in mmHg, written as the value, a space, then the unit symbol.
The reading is 130 mmHg
